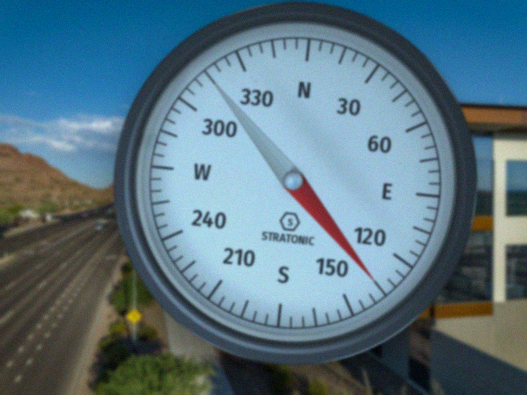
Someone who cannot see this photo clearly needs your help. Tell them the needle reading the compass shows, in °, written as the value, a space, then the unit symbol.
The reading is 135 °
